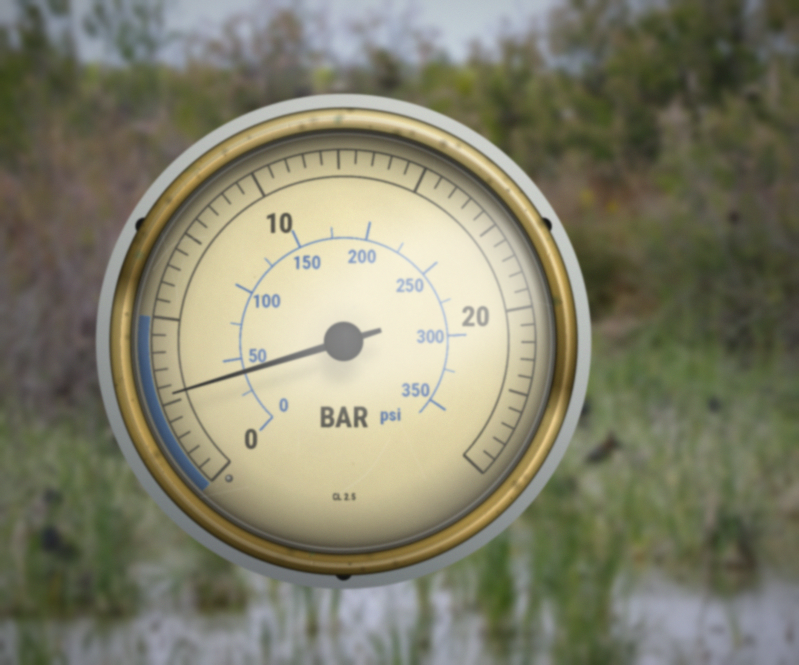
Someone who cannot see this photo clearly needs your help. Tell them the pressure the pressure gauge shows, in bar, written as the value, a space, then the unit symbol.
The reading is 2.75 bar
